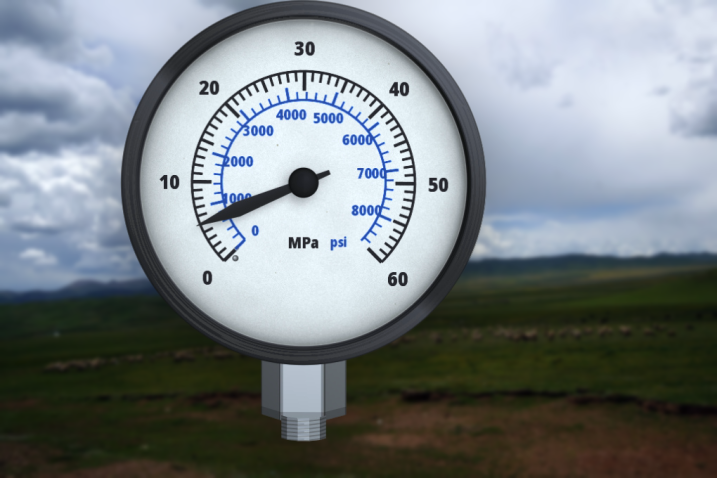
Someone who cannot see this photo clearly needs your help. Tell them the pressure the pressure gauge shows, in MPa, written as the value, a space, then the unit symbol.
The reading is 5 MPa
